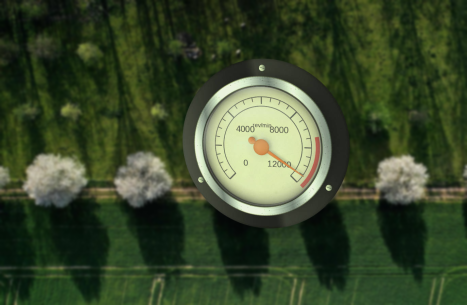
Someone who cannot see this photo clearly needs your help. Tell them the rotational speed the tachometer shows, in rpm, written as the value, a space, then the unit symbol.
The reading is 11500 rpm
